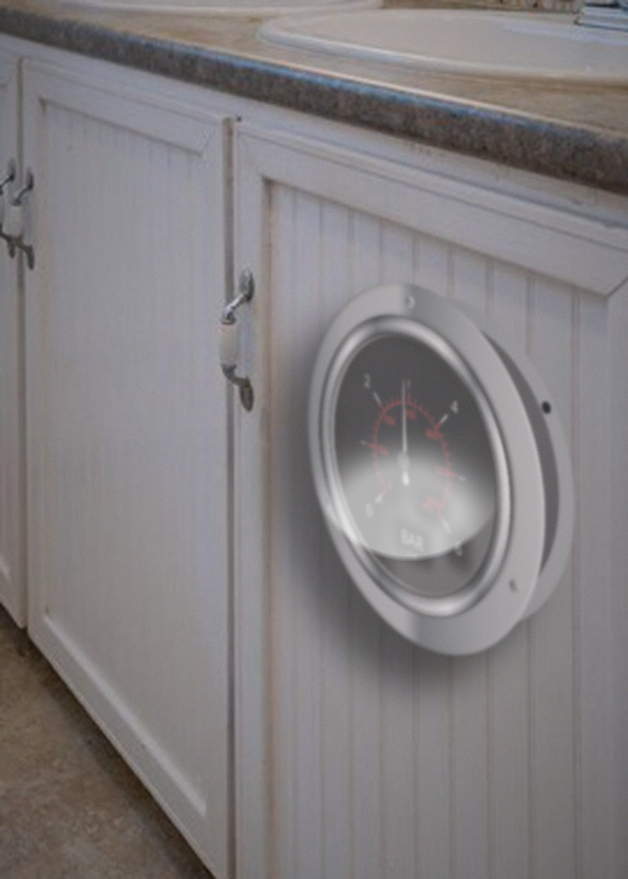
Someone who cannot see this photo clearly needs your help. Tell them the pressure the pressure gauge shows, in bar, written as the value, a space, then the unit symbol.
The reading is 3 bar
